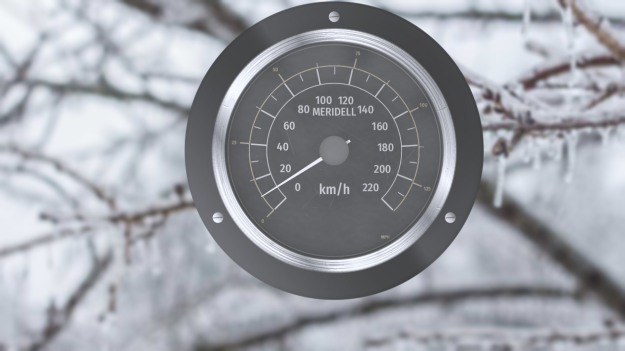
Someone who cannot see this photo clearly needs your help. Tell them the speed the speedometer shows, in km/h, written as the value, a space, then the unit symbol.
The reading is 10 km/h
